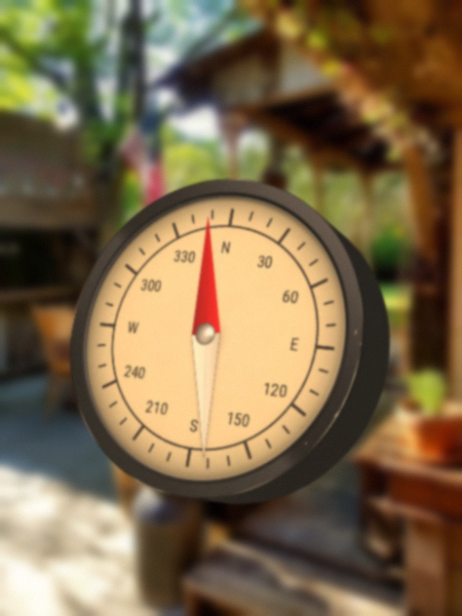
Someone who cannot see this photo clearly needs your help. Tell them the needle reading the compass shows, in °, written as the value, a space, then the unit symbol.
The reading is 350 °
